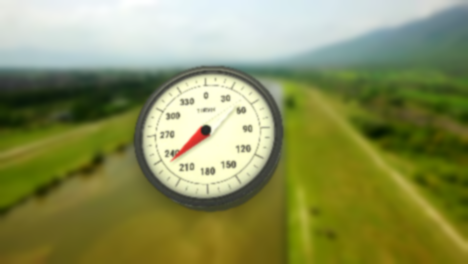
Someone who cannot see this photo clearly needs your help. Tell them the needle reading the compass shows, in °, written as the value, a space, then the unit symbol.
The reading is 230 °
